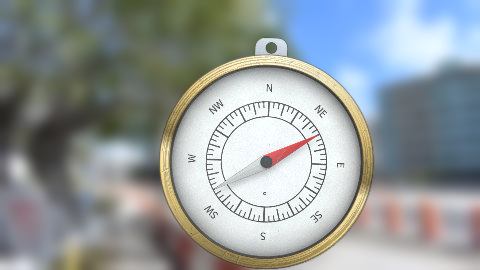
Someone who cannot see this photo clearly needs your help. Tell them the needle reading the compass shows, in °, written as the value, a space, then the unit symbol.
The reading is 60 °
